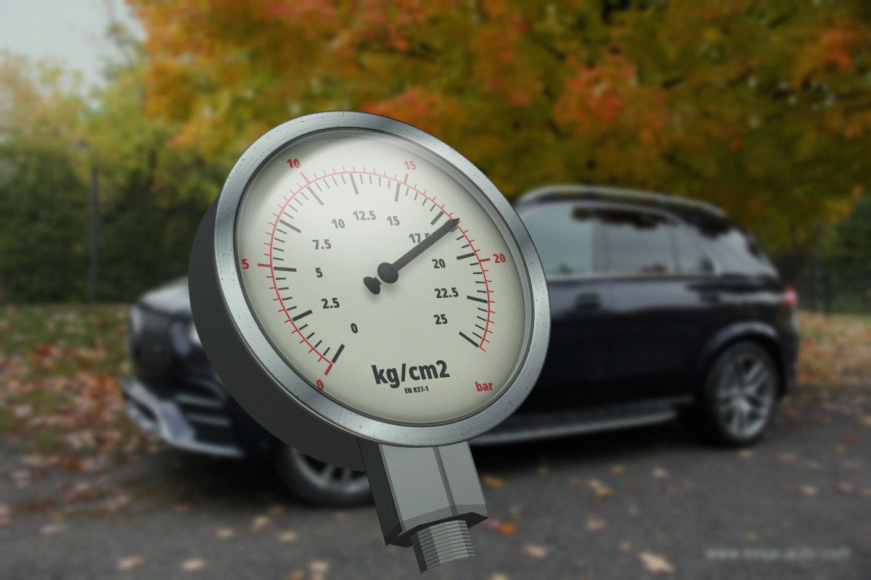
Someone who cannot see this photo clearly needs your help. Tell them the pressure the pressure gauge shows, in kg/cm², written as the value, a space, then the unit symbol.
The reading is 18.25 kg/cm²
